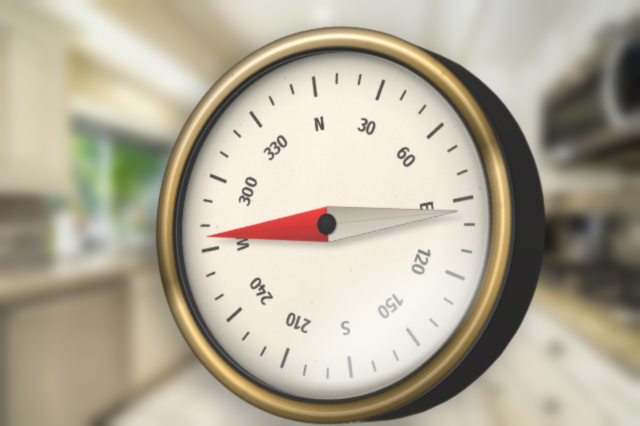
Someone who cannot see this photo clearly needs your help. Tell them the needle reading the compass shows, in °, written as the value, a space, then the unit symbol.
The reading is 275 °
